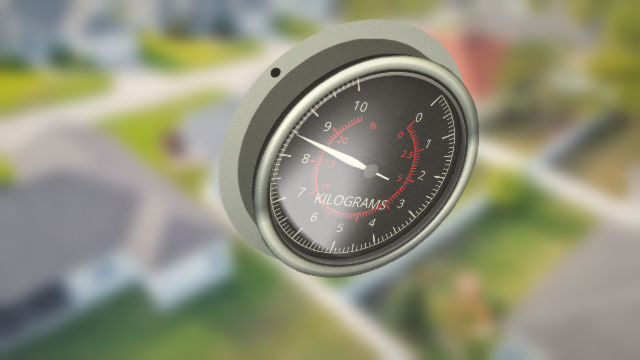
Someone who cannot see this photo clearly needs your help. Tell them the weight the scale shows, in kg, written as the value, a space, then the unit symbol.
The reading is 8.5 kg
